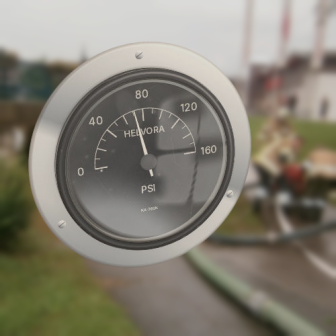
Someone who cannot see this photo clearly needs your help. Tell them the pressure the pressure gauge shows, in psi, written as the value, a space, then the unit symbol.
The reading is 70 psi
